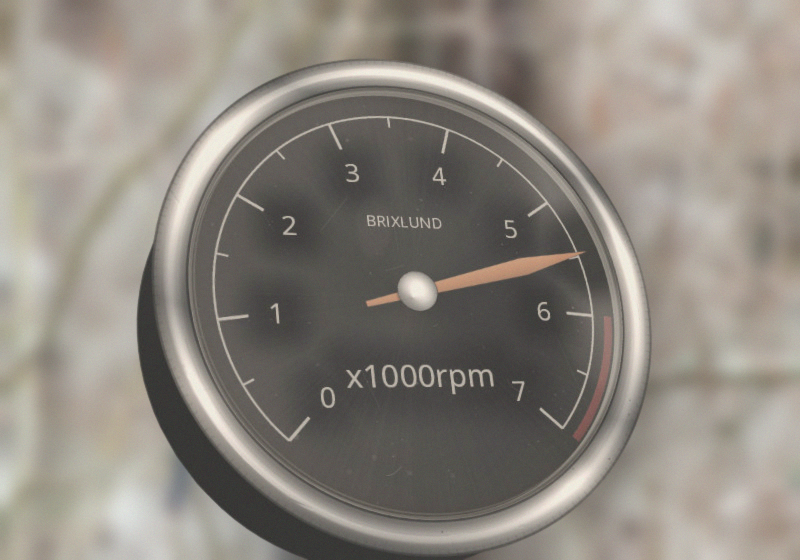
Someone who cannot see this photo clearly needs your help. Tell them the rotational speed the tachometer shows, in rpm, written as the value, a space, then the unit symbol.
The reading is 5500 rpm
